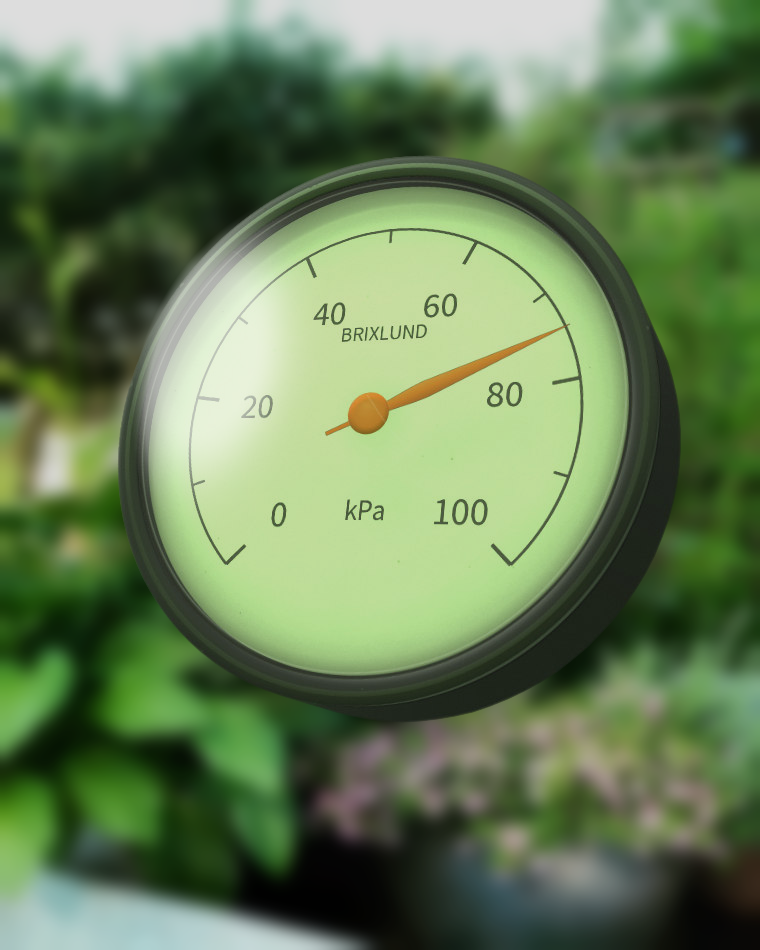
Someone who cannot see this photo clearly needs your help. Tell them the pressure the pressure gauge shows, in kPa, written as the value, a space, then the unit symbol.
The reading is 75 kPa
